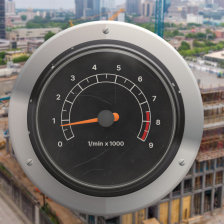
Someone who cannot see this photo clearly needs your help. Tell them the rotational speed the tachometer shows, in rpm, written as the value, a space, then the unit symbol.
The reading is 750 rpm
